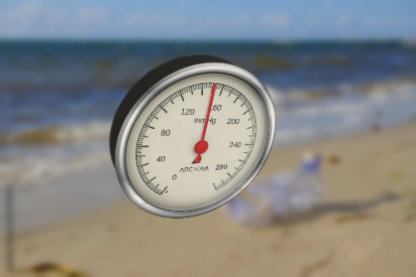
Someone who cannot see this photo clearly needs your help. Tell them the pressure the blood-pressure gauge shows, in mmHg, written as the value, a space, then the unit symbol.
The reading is 150 mmHg
